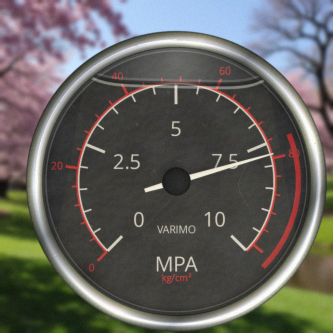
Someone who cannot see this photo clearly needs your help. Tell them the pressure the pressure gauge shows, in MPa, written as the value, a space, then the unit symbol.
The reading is 7.75 MPa
